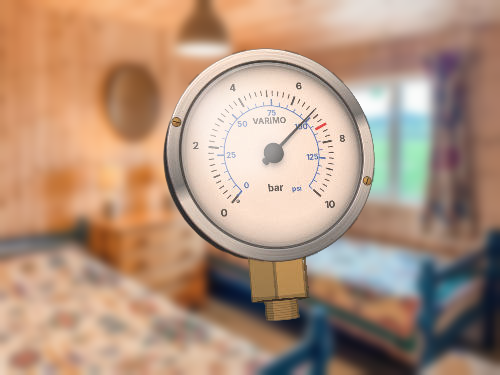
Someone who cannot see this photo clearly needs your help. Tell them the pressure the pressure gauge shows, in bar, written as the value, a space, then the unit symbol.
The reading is 6.8 bar
